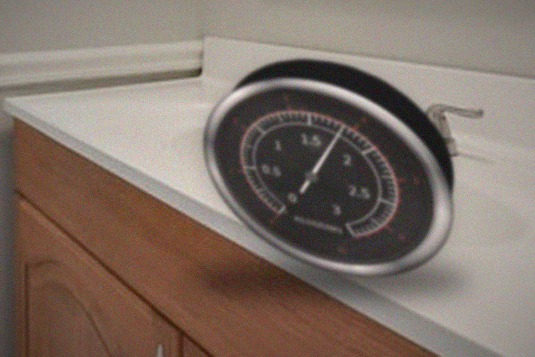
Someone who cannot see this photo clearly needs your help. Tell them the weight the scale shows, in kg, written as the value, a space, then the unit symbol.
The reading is 1.75 kg
